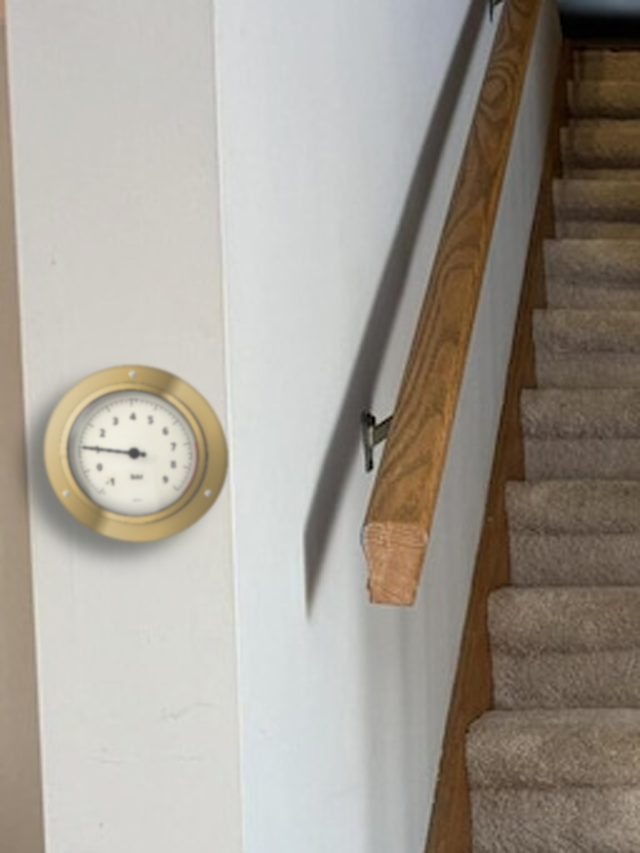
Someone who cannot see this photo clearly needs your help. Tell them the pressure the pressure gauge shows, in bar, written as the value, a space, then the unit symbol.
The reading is 1 bar
